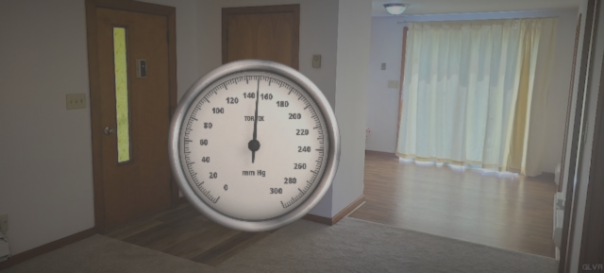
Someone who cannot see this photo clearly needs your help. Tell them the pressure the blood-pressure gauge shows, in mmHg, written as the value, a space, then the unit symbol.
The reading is 150 mmHg
